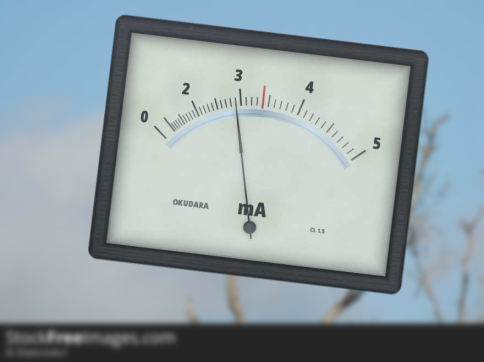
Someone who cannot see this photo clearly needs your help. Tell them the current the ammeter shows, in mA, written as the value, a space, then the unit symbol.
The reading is 2.9 mA
